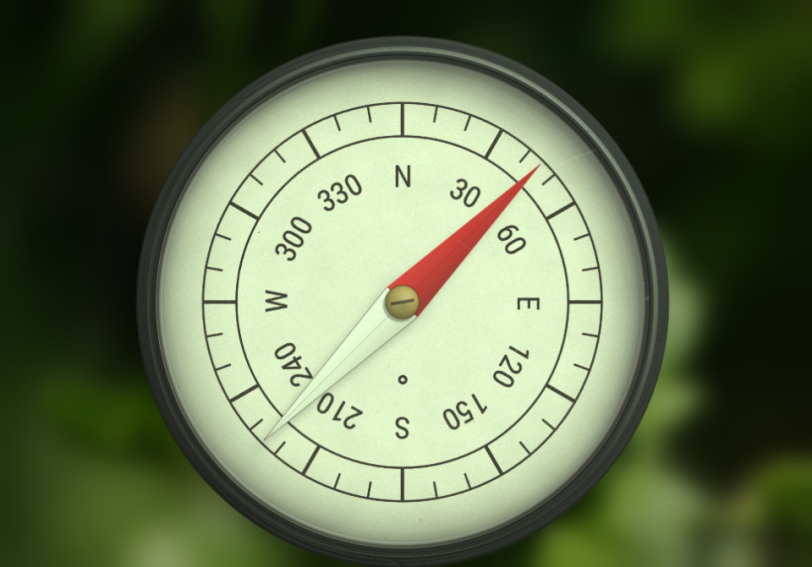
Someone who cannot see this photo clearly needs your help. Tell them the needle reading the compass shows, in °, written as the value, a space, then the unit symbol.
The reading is 45 °
